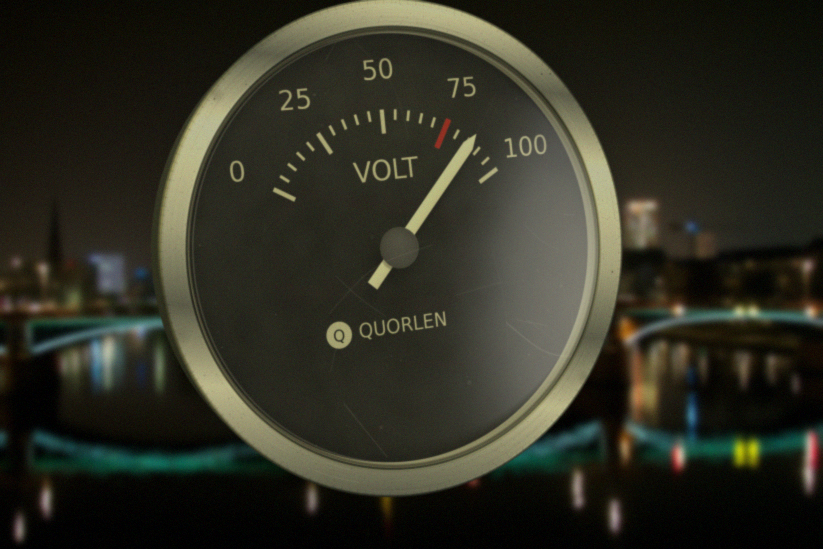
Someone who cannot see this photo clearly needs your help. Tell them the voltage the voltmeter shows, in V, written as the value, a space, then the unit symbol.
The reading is 85 V
